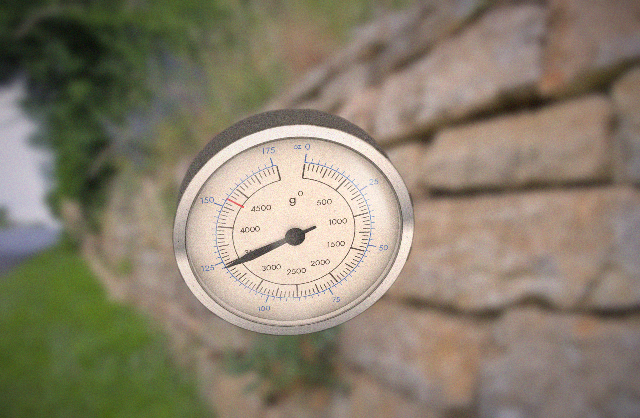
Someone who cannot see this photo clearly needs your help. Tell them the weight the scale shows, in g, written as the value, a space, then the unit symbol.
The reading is 3500 g
